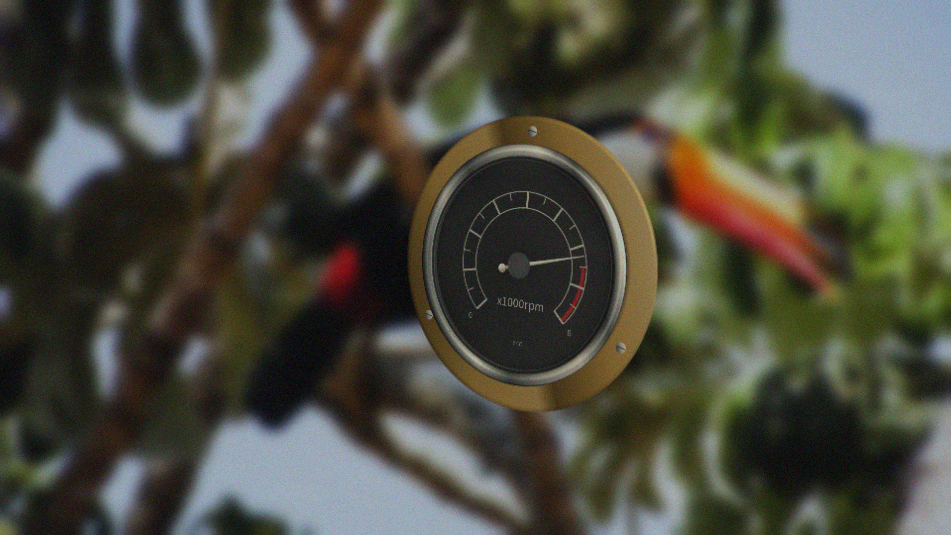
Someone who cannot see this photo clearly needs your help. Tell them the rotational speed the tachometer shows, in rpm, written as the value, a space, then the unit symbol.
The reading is 6250 rpm
